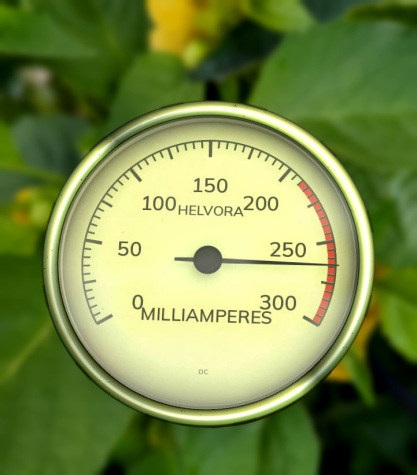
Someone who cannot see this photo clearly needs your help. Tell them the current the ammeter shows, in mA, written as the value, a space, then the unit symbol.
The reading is 265 mA
